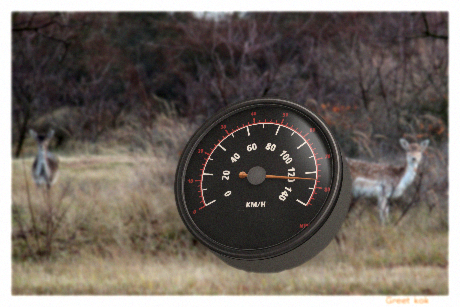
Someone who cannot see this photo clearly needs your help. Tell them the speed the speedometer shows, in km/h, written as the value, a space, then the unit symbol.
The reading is 125 km/h
